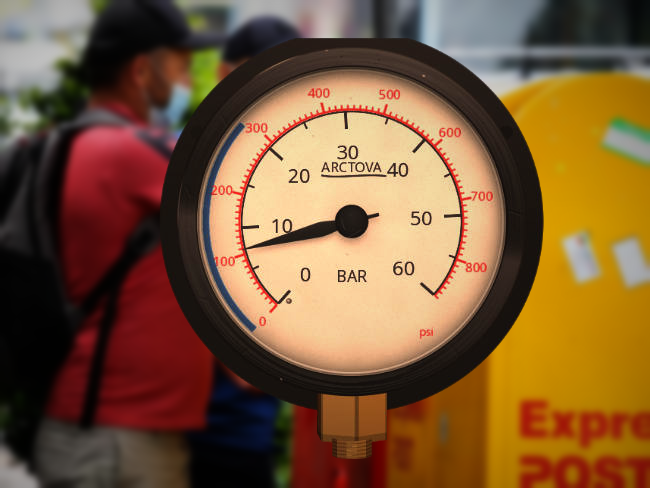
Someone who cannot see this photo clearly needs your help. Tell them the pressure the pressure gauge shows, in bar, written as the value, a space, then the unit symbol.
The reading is 7.5 bar
